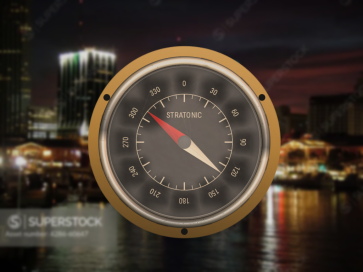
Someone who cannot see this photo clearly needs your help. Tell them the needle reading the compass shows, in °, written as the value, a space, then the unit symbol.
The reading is 310 °
